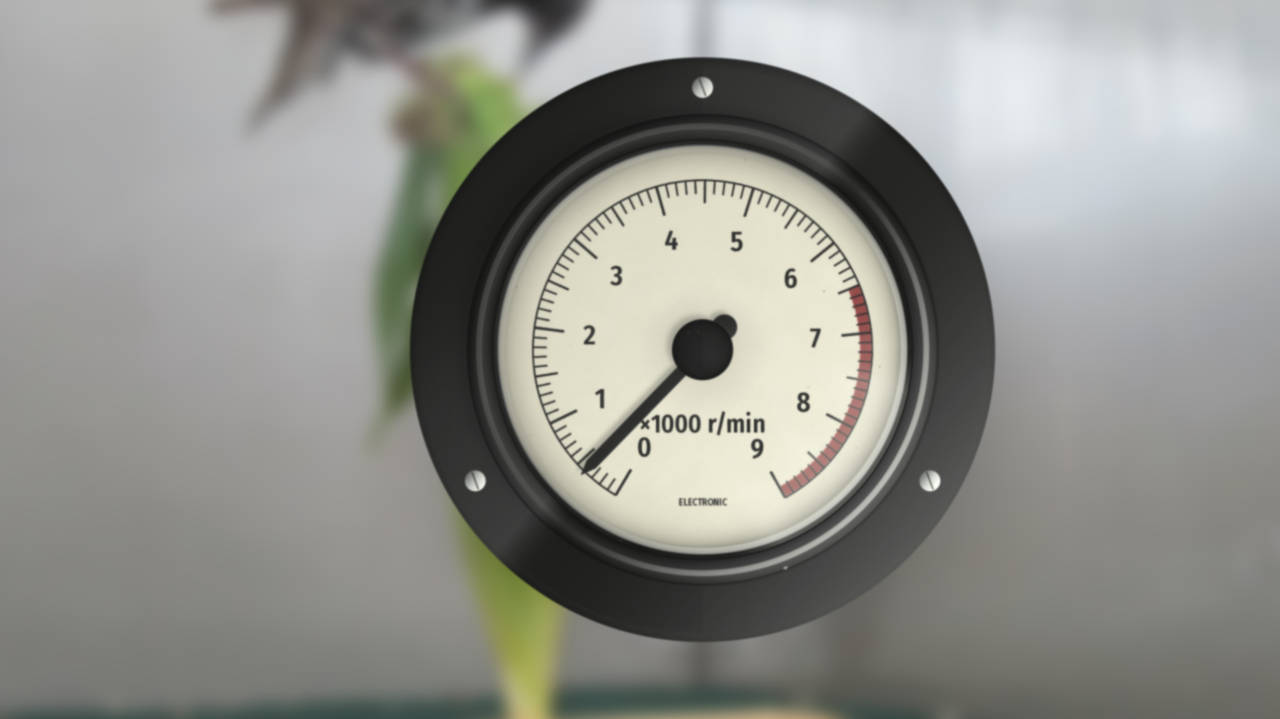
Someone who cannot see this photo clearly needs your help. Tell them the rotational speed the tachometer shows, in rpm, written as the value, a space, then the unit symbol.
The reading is 400 rpm
